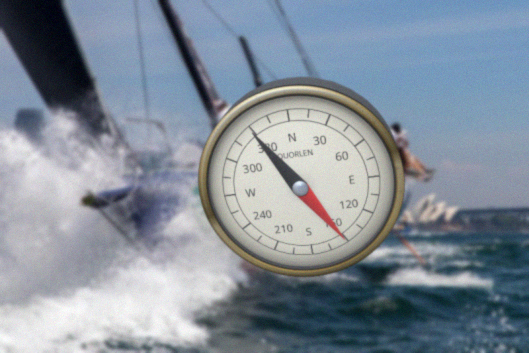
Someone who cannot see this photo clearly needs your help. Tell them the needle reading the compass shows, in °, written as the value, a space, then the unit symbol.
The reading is 150 °
